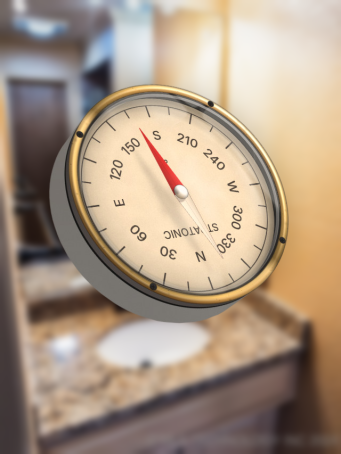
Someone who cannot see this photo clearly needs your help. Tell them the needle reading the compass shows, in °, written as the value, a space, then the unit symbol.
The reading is 165 °
